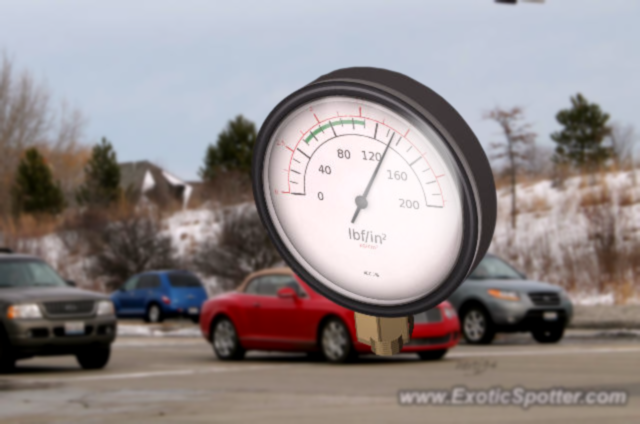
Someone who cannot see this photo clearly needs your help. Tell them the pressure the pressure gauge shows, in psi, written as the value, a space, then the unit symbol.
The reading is 135 psi
